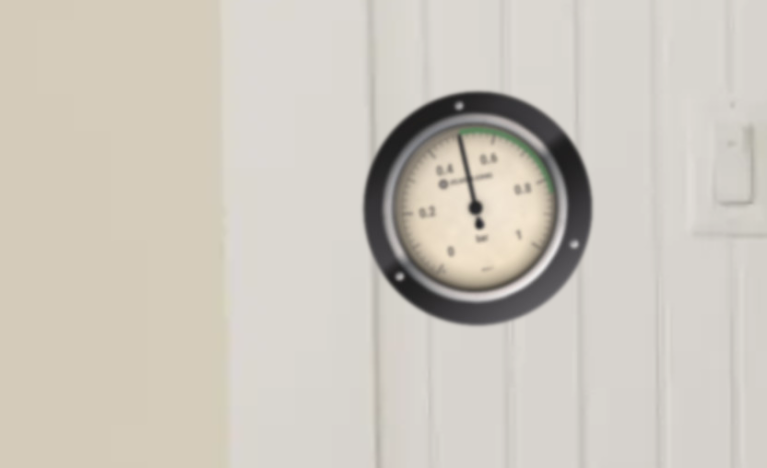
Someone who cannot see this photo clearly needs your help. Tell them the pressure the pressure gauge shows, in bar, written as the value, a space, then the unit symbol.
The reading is 0.5 bar
